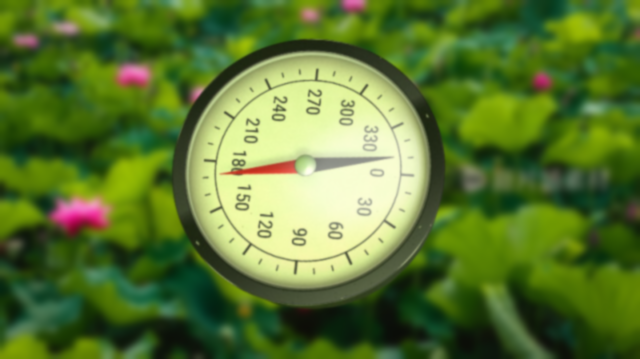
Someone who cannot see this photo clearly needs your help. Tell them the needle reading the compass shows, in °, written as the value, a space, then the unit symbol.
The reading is 170 °
